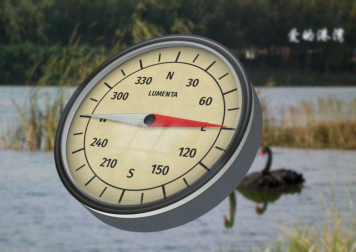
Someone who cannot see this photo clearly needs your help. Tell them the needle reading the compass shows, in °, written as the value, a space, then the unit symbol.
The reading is 90 °
